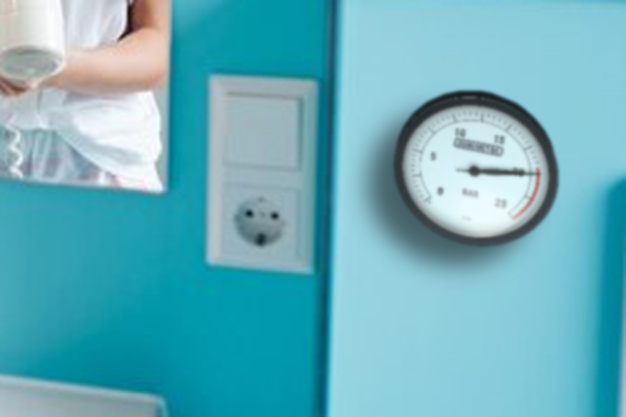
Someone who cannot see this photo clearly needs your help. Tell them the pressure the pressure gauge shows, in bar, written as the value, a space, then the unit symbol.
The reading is 20 bar
